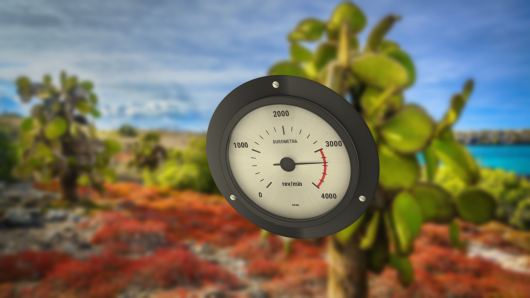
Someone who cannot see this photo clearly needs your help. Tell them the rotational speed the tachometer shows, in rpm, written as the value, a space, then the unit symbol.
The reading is 3300 rpm
